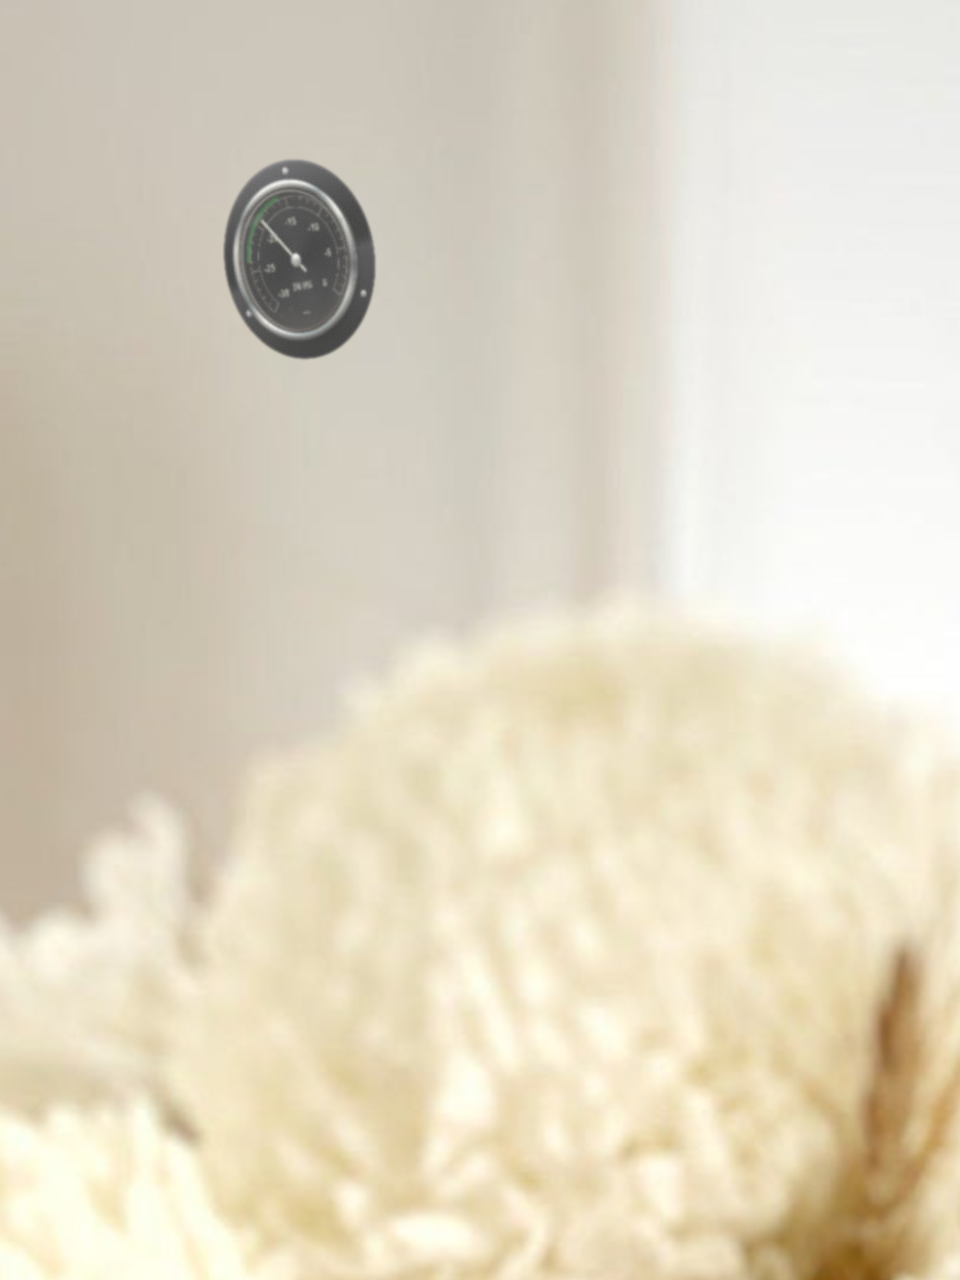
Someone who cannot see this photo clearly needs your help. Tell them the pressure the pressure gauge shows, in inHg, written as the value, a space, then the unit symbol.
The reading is -19 inHg
